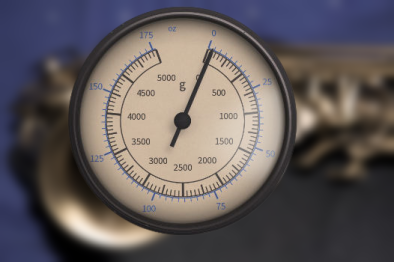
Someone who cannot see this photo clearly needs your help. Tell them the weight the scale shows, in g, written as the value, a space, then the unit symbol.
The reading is 50 g
